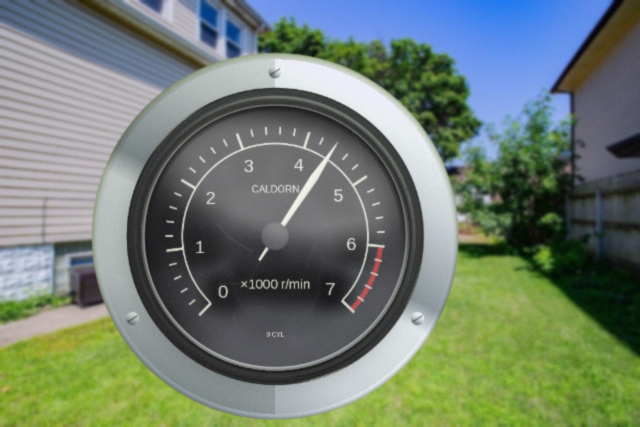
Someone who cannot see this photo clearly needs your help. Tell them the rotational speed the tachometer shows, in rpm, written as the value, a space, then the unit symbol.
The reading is 4400 rpm
